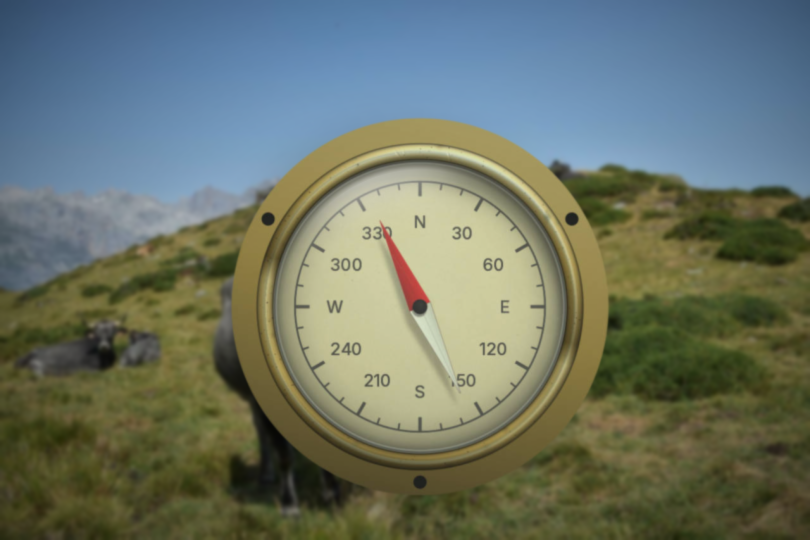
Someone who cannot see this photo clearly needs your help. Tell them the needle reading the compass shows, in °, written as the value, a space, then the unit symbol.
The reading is 335 °
